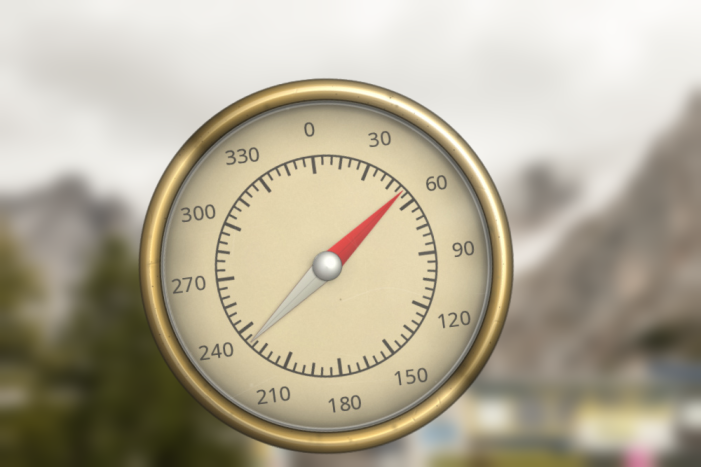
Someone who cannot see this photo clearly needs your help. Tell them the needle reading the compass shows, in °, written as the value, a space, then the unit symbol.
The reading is 52.5 °
